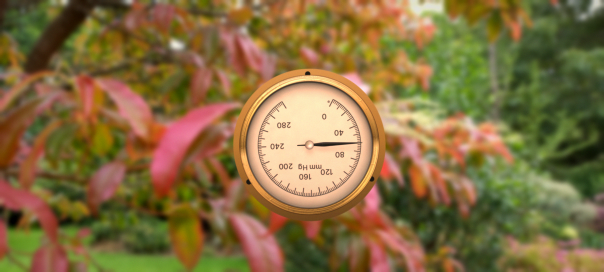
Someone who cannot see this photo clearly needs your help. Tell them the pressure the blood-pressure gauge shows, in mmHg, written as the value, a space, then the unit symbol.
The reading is 60 mmHg
